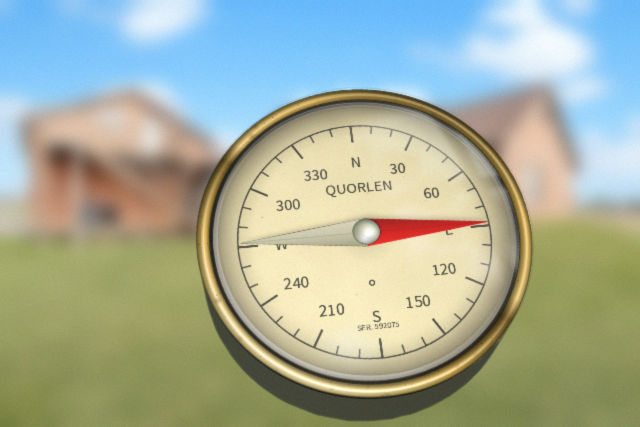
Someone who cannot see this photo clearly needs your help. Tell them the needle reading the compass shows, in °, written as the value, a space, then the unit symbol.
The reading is 90 °
